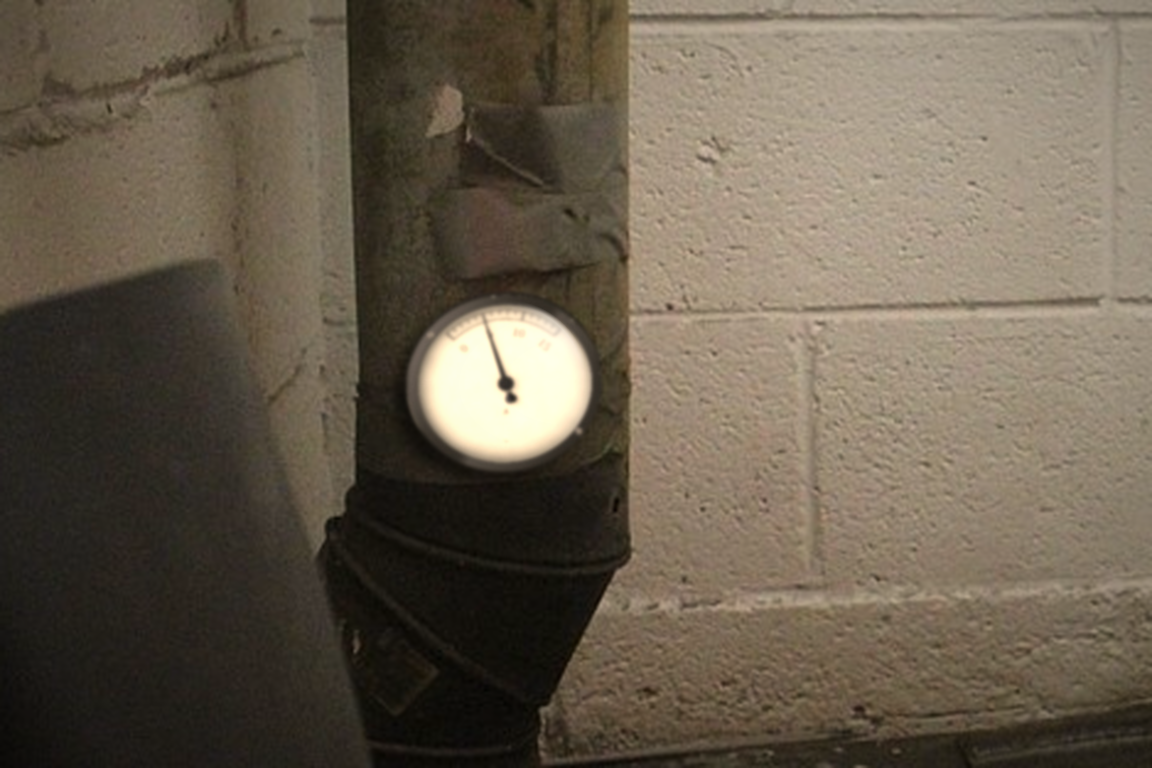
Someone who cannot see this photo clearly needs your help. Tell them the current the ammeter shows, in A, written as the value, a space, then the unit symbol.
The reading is 5 A
